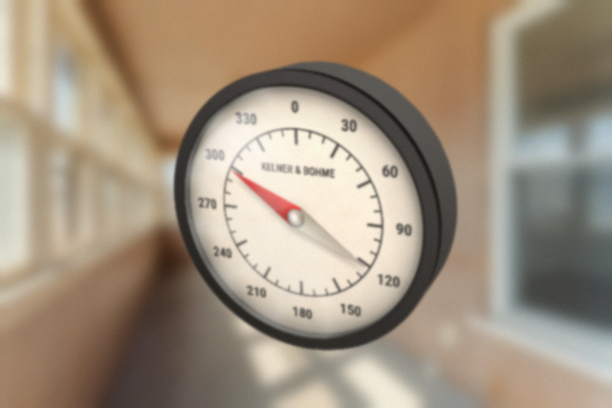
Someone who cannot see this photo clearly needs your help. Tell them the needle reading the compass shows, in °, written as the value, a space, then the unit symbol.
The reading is 300 °
